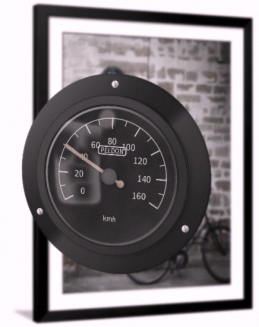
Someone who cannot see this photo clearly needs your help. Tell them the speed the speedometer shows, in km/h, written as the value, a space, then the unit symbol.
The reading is 40 km/h
